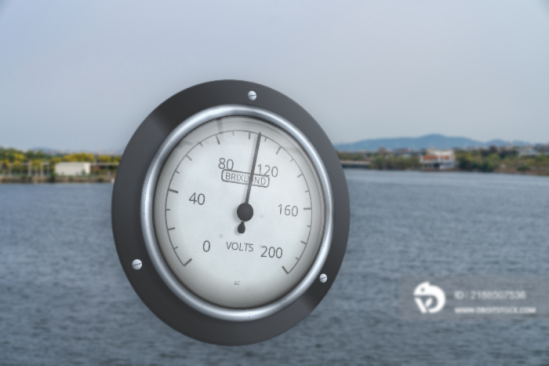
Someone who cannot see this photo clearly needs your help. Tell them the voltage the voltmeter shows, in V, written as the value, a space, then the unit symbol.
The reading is 105 V
